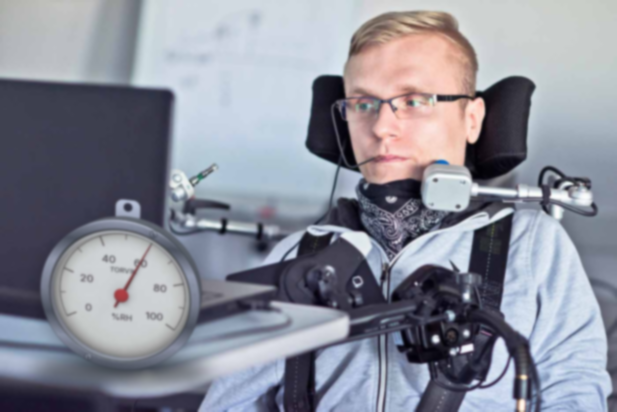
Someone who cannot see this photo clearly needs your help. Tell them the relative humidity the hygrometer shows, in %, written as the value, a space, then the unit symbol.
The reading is 60 %
